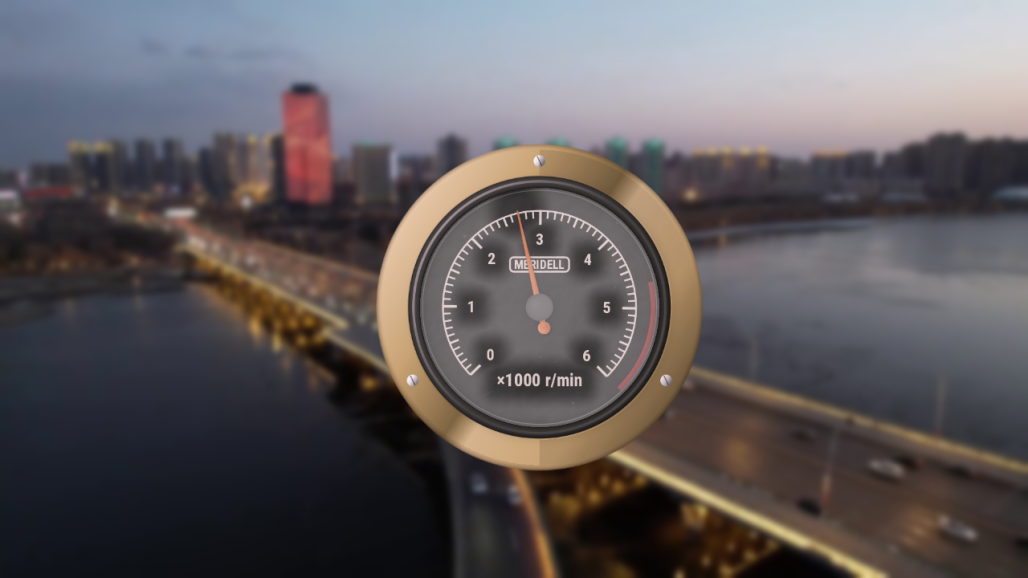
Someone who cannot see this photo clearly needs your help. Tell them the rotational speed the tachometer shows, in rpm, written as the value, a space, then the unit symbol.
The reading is 2700 rpm
